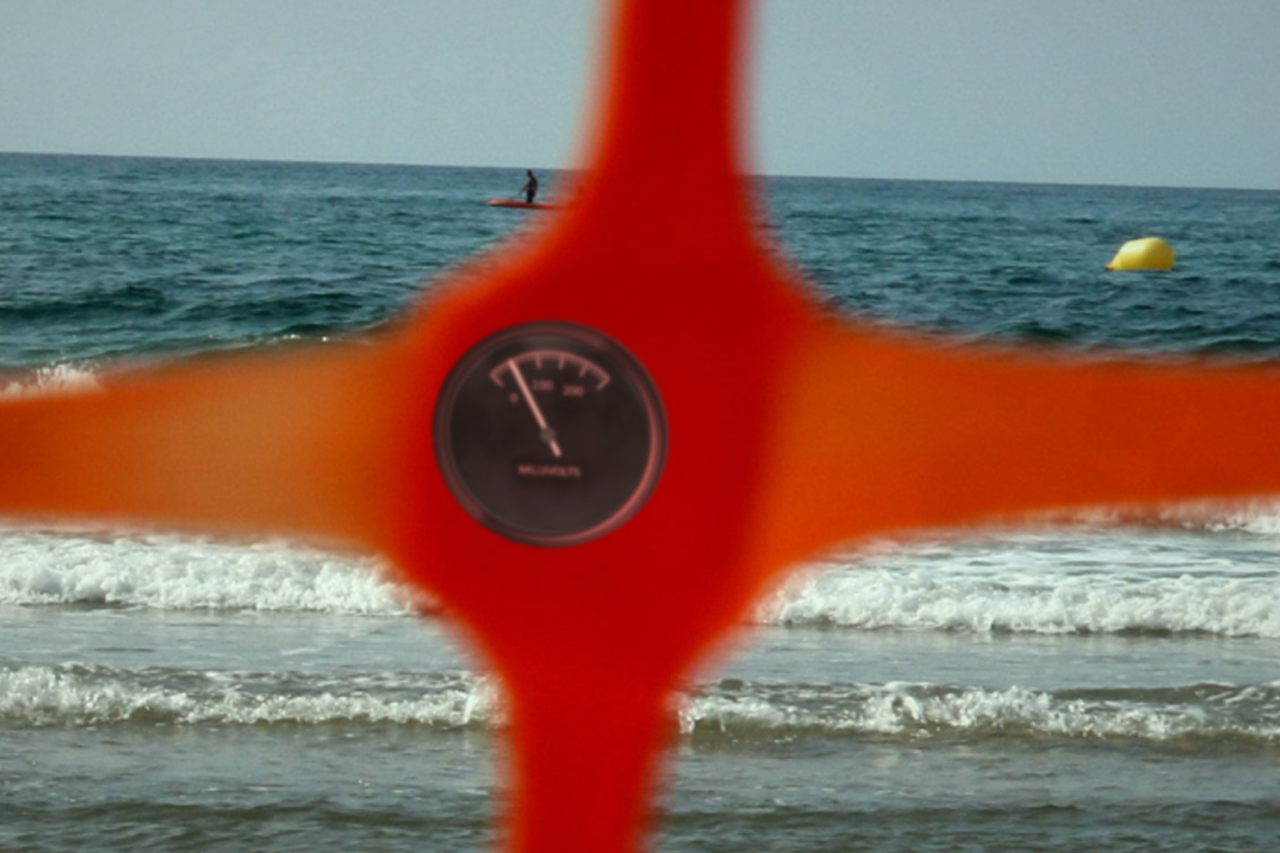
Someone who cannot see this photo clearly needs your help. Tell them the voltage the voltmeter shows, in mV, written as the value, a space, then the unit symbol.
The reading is 50 mV
